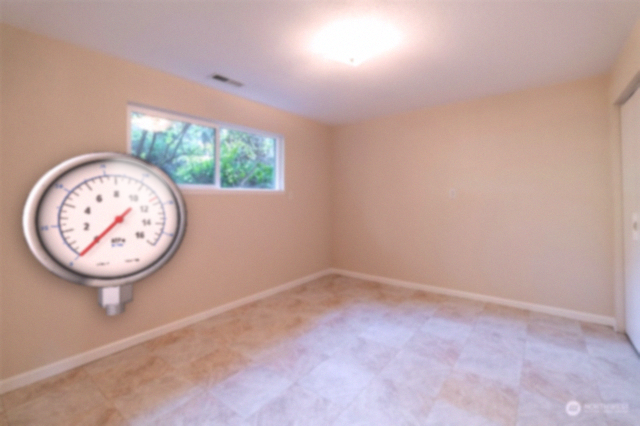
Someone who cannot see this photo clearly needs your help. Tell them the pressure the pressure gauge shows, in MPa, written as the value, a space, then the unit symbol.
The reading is 0 MPa
